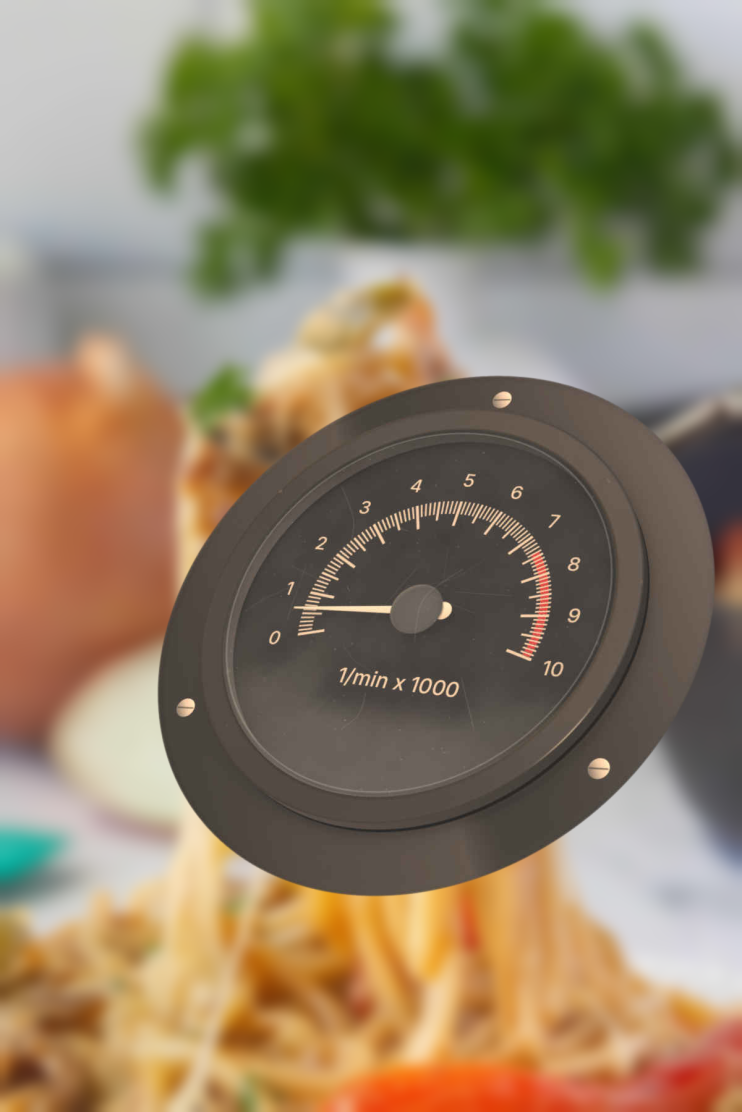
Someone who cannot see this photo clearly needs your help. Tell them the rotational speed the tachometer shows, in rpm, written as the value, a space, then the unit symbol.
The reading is 500 rpm
